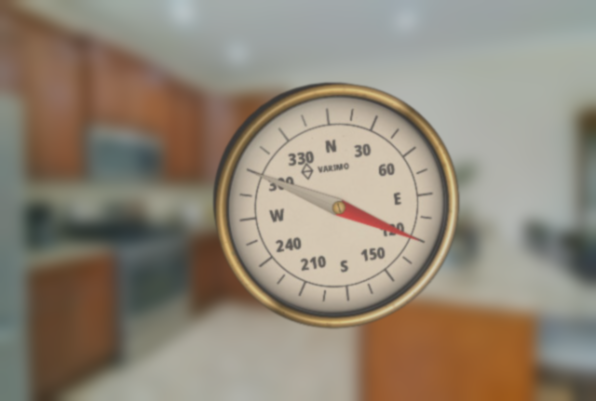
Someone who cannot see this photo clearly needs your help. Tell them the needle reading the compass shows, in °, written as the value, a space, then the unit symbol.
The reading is 120 °
